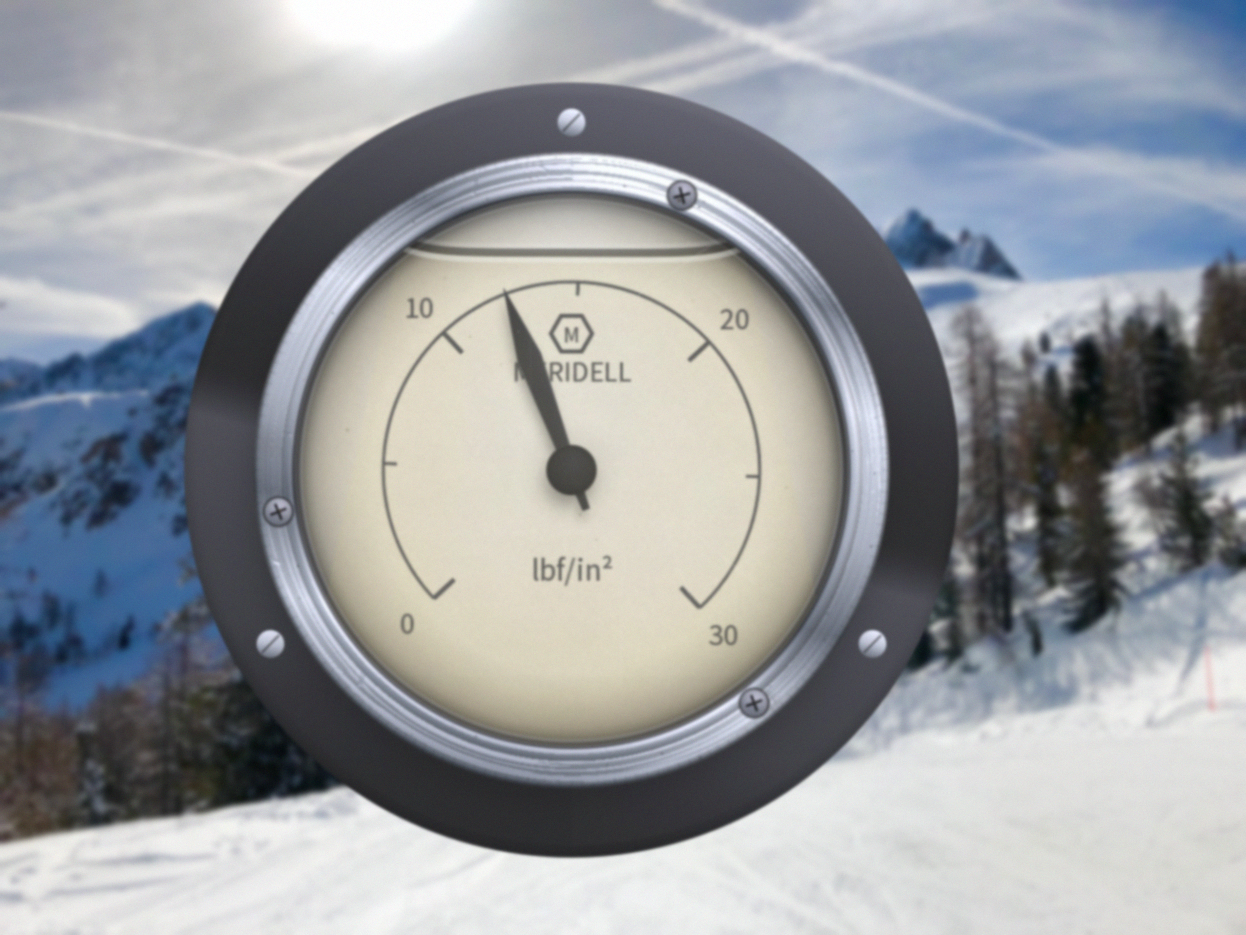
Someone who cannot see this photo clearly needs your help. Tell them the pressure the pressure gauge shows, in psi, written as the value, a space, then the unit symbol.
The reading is 12.5 psi
